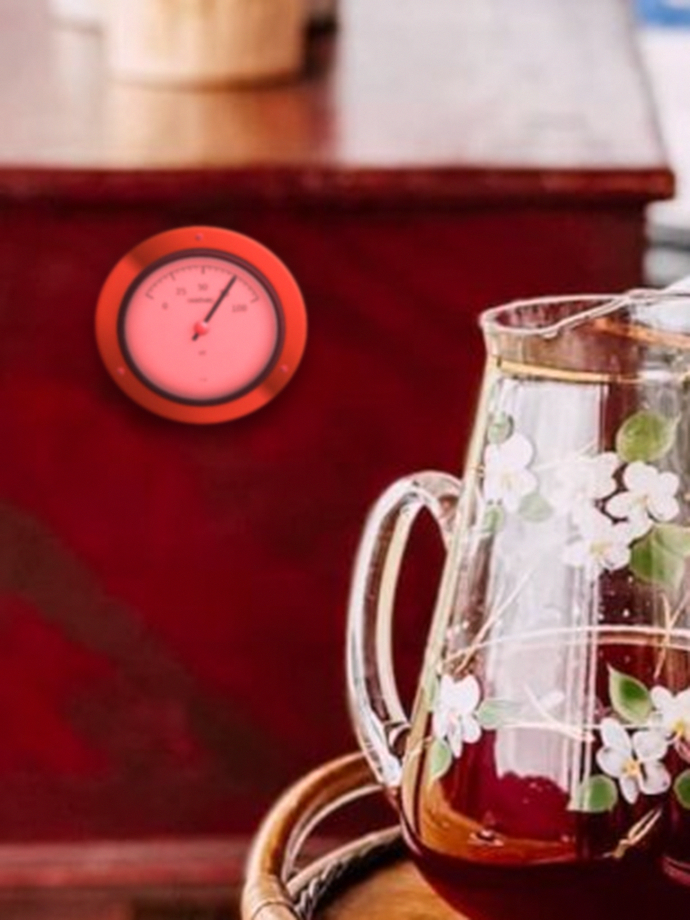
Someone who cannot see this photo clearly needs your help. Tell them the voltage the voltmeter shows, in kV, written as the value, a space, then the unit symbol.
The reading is 75 kV
